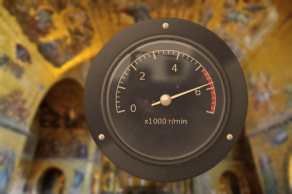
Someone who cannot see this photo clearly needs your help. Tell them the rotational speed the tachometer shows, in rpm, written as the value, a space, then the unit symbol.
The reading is 5800 rpm
